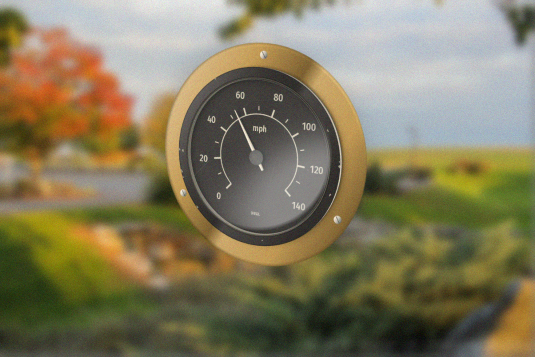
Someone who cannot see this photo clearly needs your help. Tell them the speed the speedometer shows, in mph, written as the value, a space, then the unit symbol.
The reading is 55 mph
